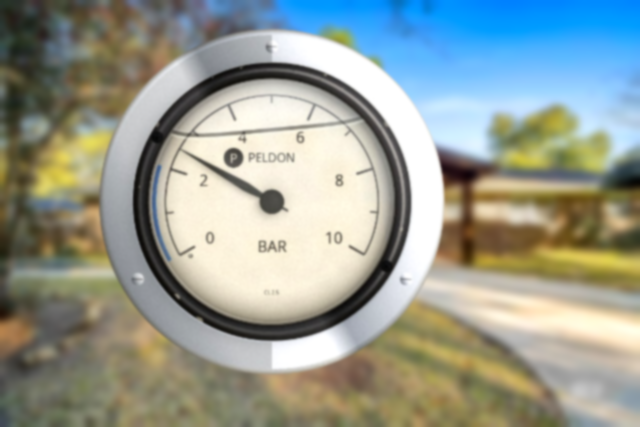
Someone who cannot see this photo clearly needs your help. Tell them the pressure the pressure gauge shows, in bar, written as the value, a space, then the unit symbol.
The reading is 2.5 bar
